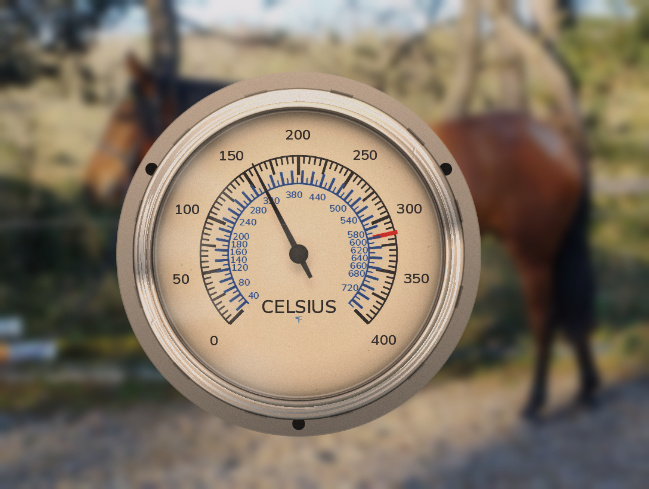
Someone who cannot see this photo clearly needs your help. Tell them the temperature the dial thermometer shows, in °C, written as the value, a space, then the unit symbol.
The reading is 160 °C
